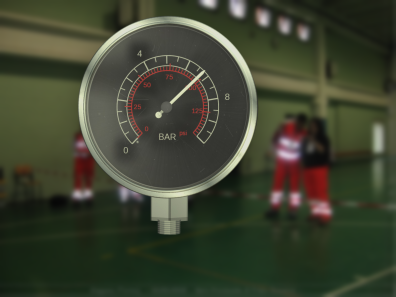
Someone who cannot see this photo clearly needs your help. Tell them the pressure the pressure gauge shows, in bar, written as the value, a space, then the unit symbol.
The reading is 6.75 bar
